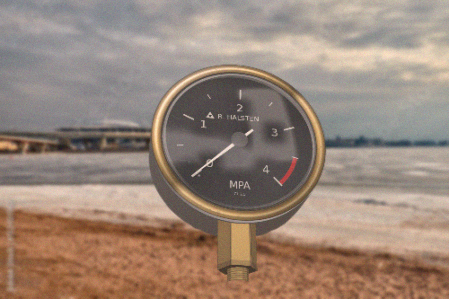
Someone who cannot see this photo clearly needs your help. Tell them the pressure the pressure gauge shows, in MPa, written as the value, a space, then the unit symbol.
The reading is 0 MPa
